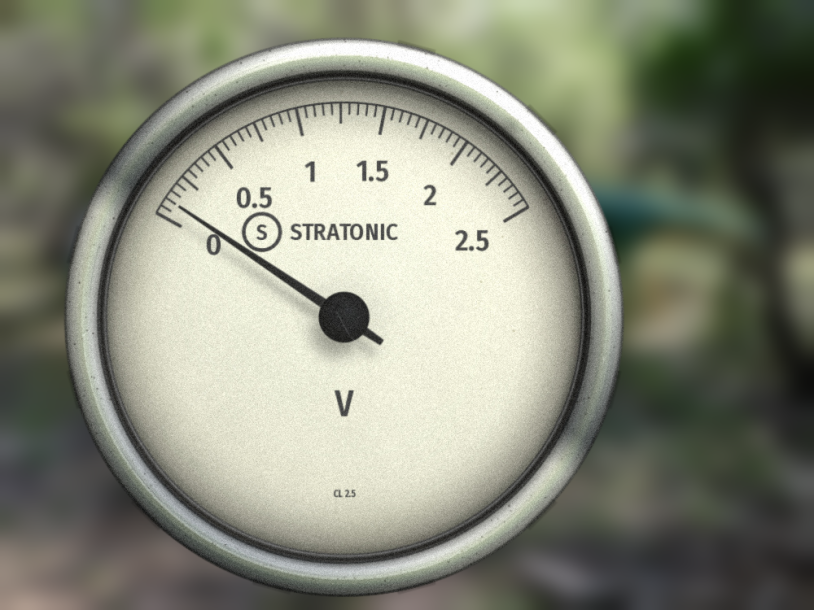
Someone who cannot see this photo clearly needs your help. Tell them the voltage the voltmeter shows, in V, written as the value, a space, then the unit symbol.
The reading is 0.1 V
